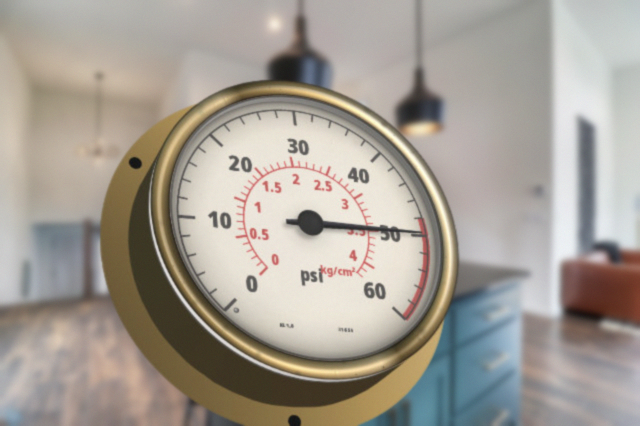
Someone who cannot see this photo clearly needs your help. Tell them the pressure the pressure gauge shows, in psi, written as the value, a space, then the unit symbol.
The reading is 50 psi
